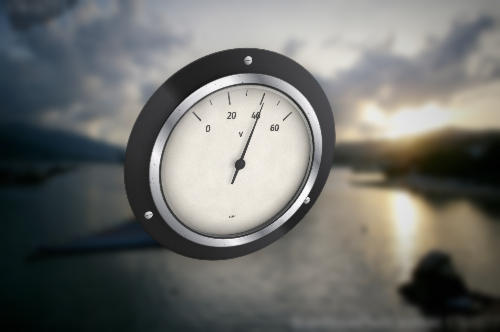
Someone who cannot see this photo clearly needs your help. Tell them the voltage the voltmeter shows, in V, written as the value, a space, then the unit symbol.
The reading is 40 V
